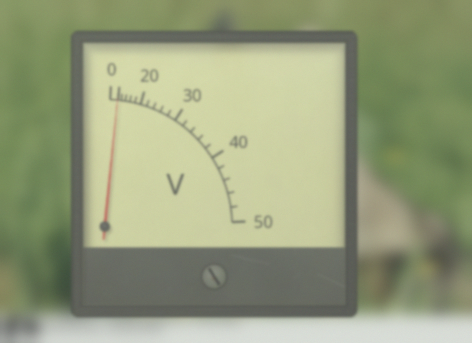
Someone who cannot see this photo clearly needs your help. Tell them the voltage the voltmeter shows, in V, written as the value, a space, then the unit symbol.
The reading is 10 V
